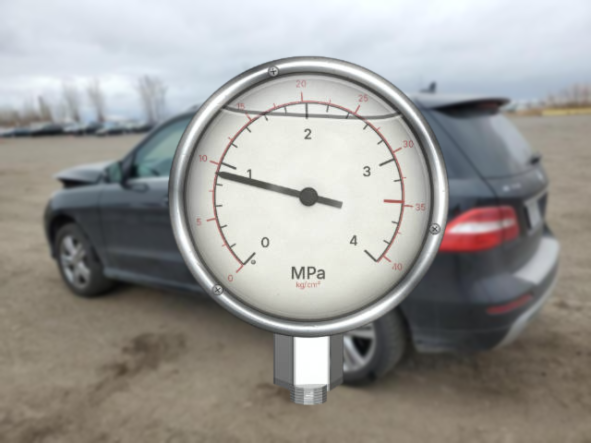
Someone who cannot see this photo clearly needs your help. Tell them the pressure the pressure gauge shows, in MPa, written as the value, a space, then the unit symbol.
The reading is 0.9 MPa
